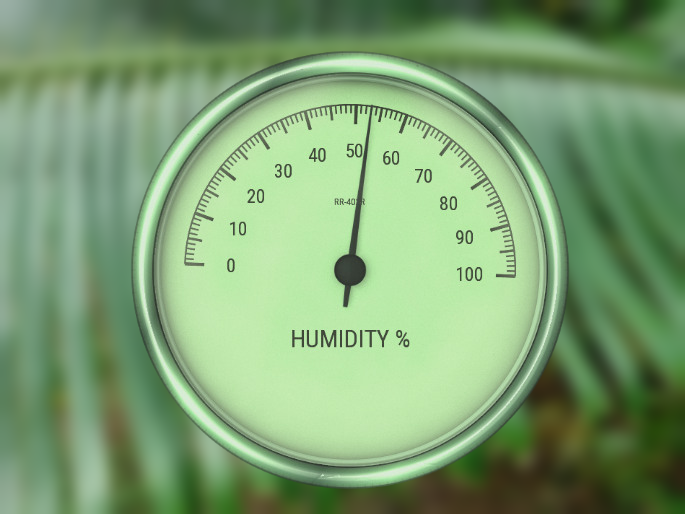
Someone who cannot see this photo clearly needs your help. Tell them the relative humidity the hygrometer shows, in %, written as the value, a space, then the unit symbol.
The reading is 53 %
